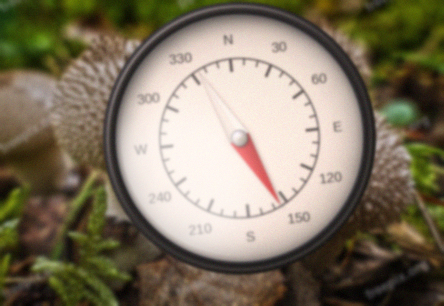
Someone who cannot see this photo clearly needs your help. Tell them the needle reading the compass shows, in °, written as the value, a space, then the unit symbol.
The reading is 155 °
